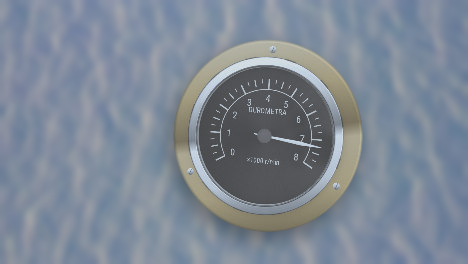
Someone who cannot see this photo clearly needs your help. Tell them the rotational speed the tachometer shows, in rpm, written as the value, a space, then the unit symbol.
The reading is 7250 rpm
